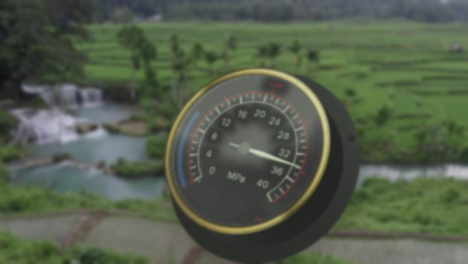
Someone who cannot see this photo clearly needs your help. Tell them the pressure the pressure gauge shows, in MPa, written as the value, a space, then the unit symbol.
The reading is 34 MPa
